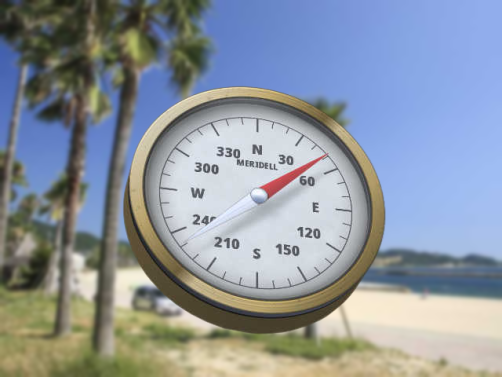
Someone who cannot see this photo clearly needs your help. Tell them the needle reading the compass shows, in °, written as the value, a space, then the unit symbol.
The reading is 50 °
